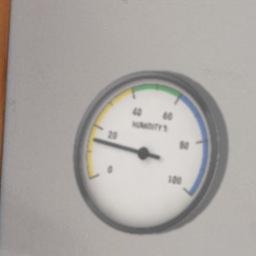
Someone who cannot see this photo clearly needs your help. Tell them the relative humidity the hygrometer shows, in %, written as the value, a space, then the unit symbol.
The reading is 15 %
